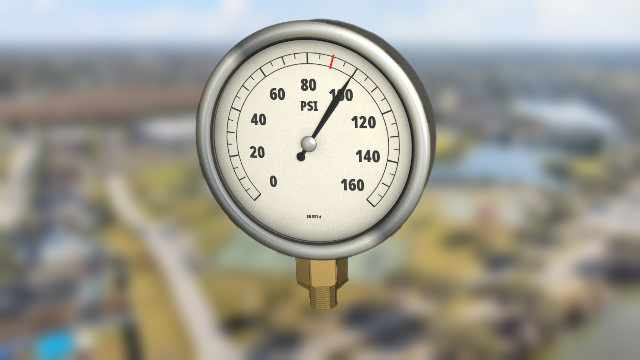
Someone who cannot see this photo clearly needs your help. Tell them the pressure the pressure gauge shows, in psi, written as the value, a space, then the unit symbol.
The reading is 100 psi
